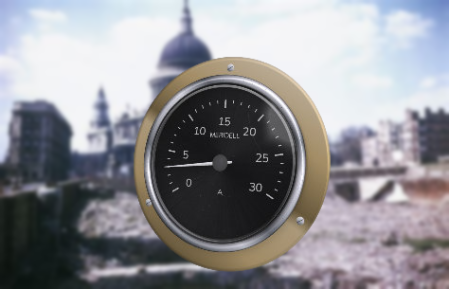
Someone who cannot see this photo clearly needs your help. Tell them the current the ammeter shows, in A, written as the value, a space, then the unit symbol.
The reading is 3 A
